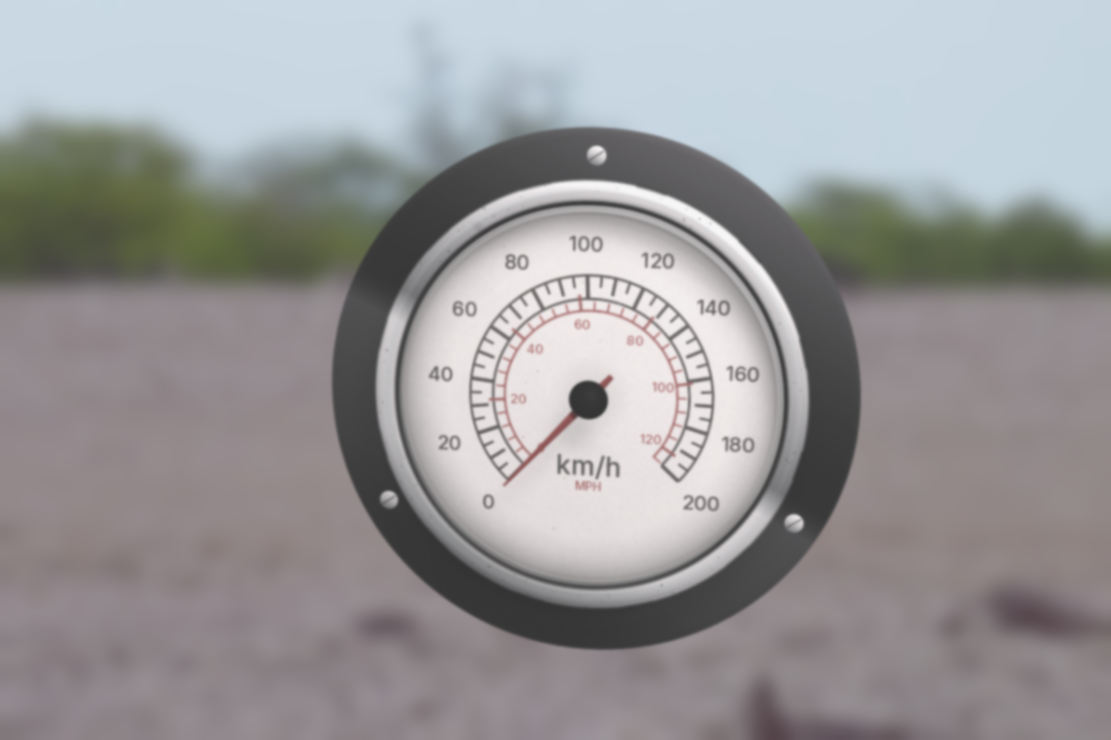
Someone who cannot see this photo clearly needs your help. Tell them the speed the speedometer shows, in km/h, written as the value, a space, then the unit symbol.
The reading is 0 km/h
